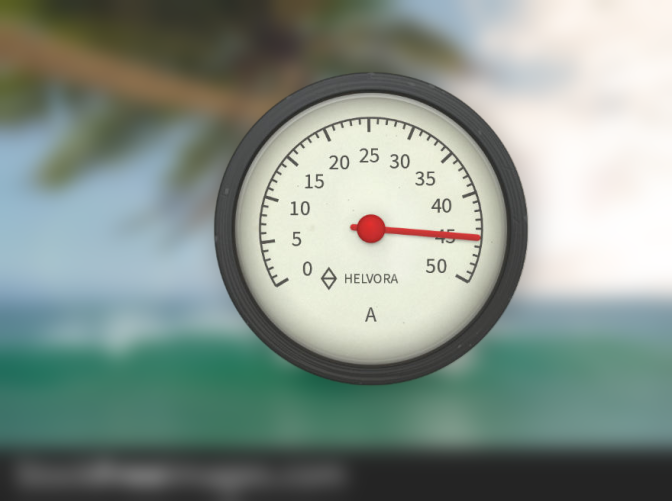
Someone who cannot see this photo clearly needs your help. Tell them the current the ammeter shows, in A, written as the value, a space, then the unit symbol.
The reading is 45 A
